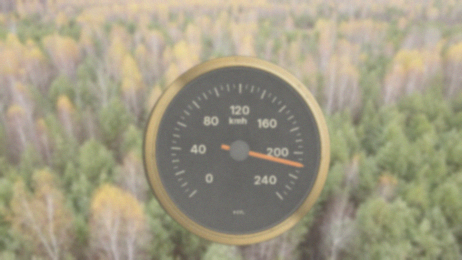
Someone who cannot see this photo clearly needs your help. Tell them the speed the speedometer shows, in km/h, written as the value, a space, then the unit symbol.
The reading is 210 km/h
